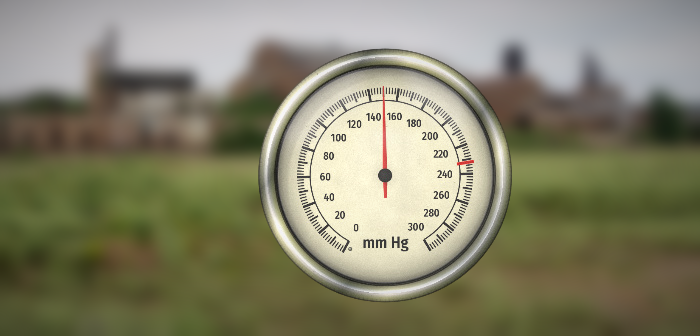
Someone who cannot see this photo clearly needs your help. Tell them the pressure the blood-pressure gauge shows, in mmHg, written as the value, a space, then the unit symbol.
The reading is 150 mmHg
